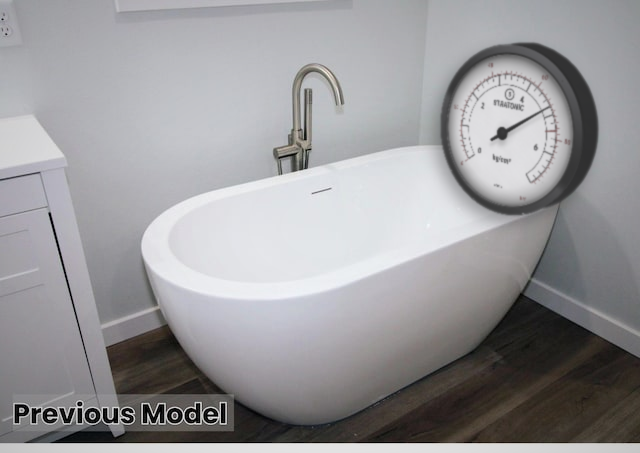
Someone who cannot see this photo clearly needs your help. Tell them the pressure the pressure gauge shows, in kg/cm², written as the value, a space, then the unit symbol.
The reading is 4.8 kg/cm²
